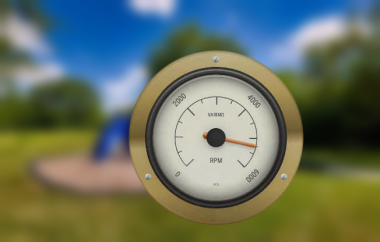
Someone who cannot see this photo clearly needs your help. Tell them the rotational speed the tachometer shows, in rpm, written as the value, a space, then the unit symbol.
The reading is 5250 rpm
